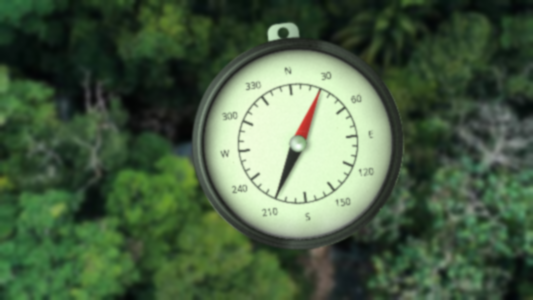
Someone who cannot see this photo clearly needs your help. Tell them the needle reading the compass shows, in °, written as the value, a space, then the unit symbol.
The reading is 30 °
